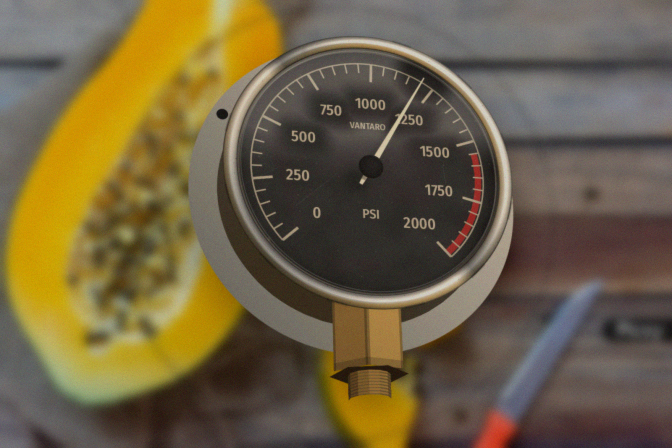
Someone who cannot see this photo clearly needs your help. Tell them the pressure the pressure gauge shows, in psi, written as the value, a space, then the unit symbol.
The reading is 1200 psi
